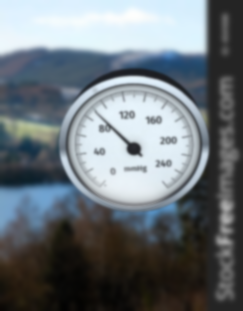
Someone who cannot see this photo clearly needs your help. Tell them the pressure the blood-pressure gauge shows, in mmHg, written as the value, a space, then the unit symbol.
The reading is 90 mmHg
